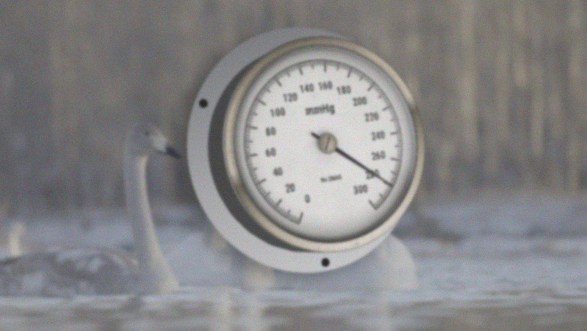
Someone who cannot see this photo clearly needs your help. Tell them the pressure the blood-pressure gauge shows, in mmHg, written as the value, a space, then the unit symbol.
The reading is 280 mmHg
